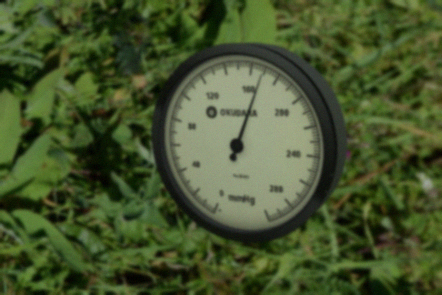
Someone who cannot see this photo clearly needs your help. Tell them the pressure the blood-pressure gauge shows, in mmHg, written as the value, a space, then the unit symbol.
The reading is 170 mmHg
